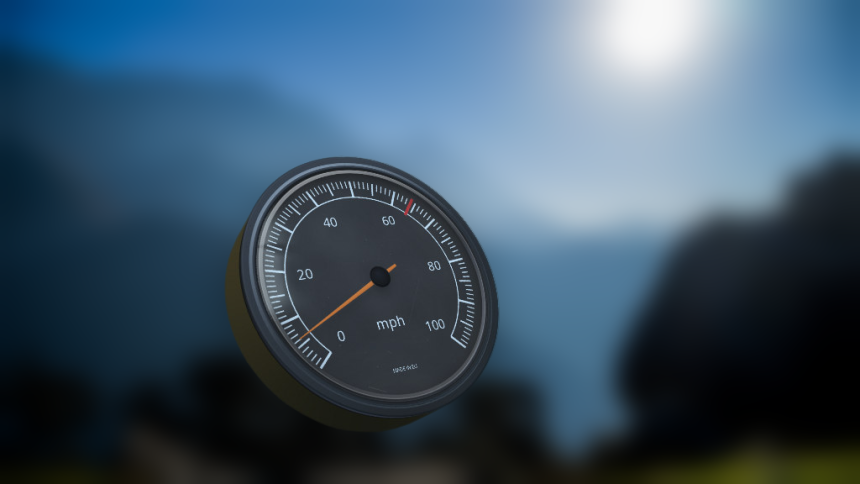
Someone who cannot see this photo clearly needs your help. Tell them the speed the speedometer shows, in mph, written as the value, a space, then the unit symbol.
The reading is 6 mph
